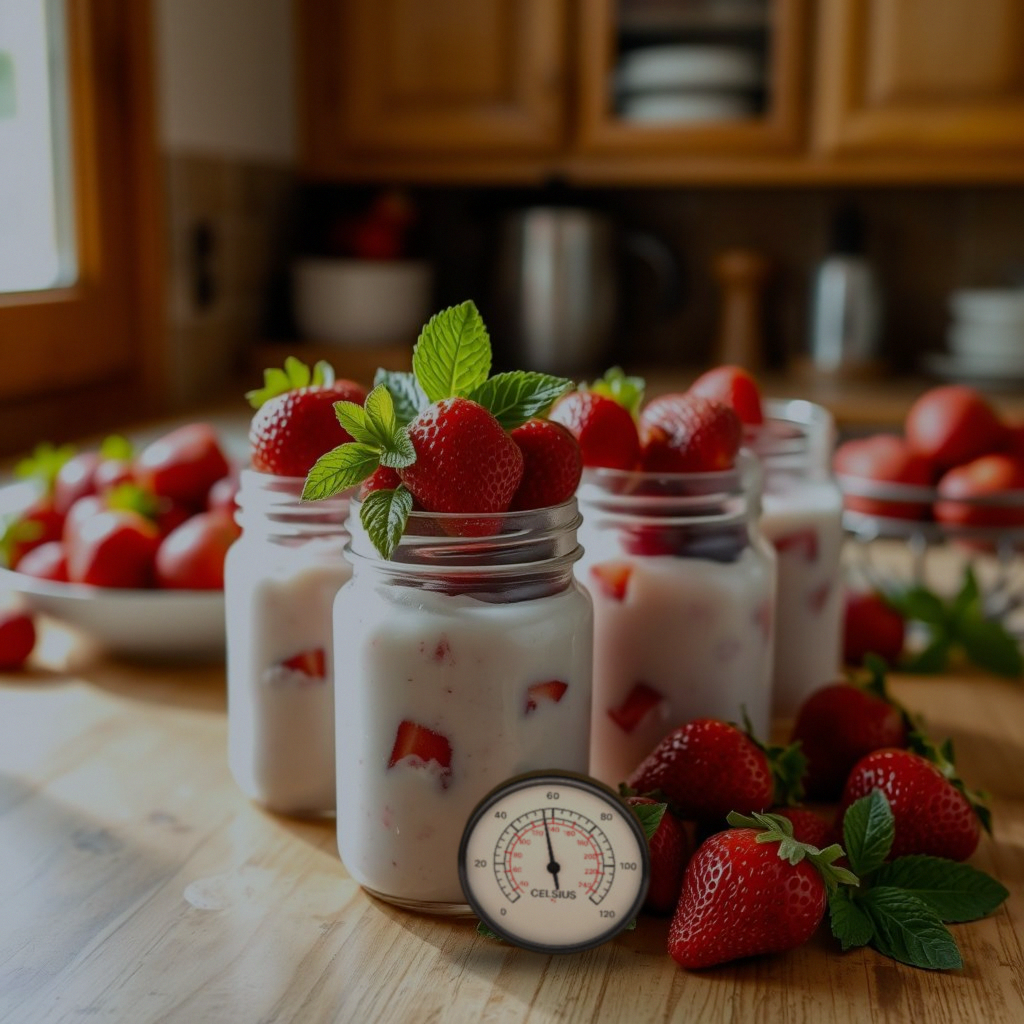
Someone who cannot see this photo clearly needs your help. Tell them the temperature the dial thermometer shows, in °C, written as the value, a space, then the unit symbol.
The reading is 56 °C
